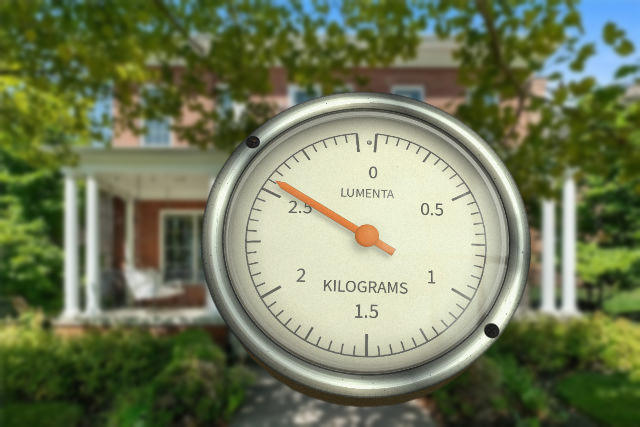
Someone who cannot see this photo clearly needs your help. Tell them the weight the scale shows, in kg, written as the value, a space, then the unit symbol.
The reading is 2.55 kg
